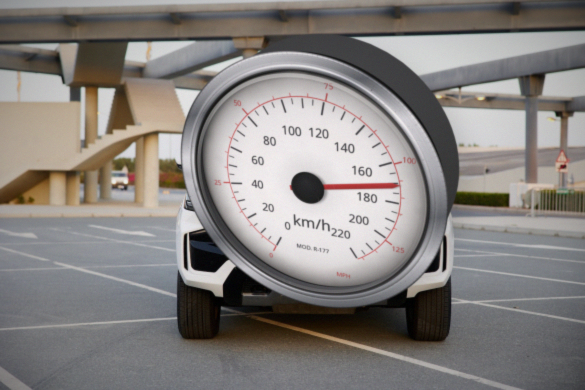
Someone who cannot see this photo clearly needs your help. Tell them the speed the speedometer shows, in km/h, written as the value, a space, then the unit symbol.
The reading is 170 km/h
